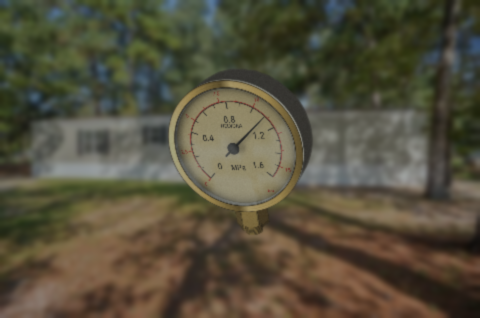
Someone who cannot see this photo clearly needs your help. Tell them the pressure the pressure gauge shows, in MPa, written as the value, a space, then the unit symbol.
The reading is 1.1 MPa
